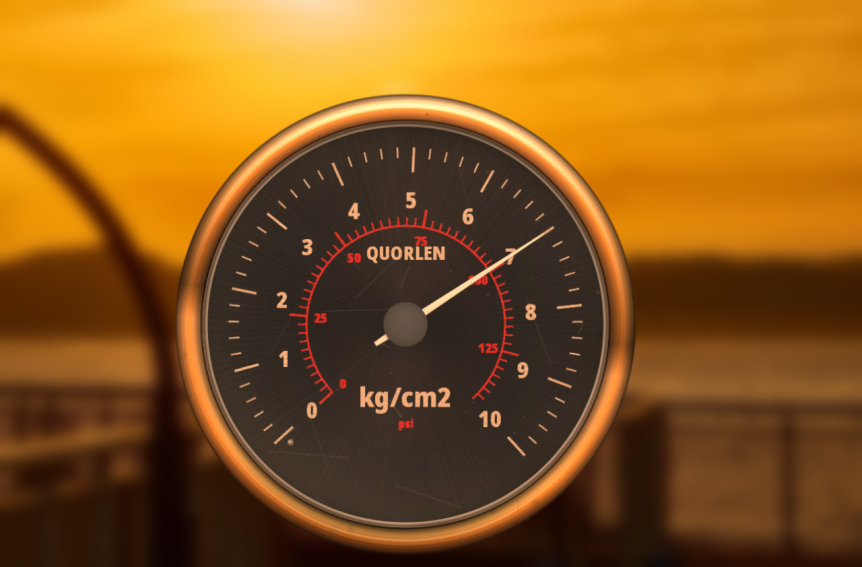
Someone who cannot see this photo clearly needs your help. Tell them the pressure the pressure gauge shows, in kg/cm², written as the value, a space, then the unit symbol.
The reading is 7 kg/cm²
